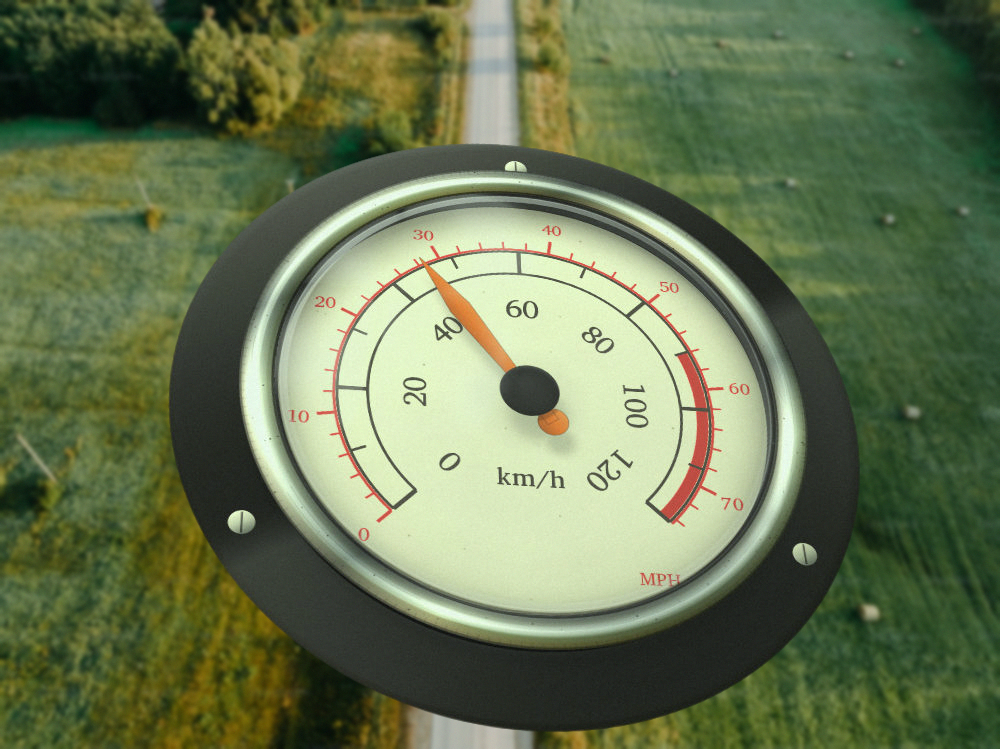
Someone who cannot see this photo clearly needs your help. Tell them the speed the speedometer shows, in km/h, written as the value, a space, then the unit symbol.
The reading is 45 km/h
